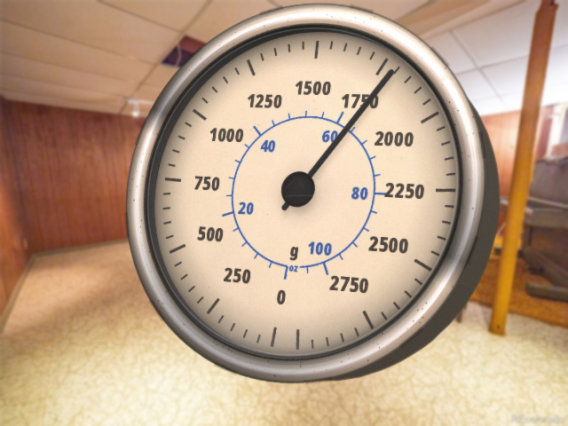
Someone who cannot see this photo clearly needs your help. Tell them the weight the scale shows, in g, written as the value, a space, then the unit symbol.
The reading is 1800 g
